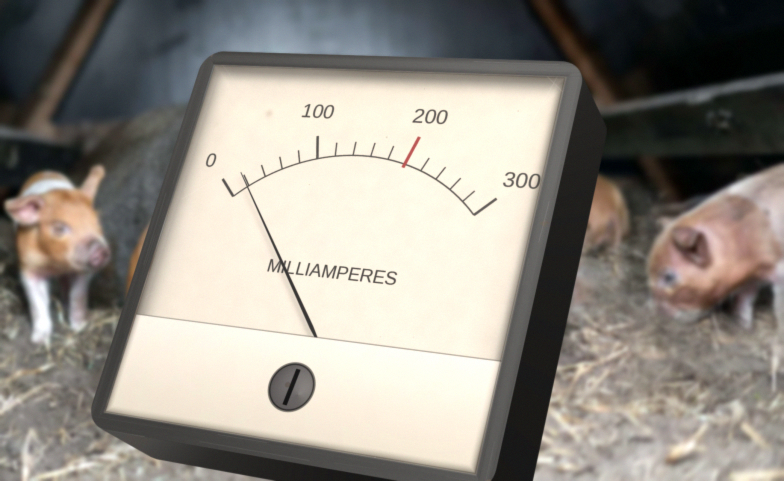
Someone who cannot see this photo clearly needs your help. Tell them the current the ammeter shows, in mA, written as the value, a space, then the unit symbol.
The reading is 20 mA
